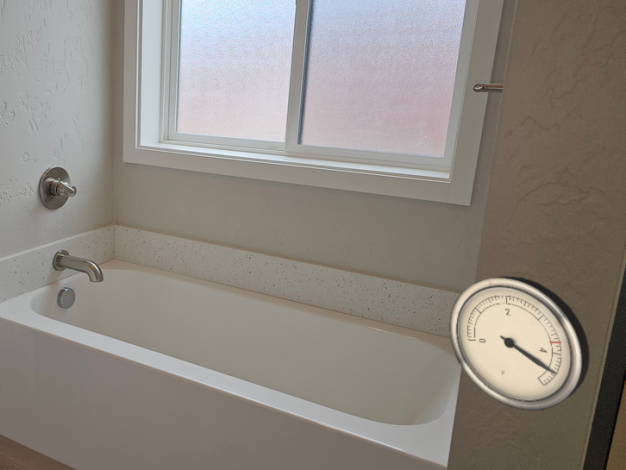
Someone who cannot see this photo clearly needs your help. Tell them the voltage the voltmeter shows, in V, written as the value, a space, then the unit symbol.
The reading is 4.5 V
